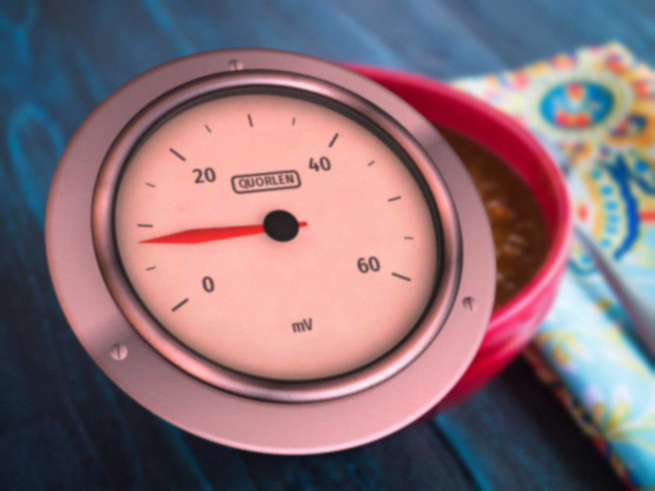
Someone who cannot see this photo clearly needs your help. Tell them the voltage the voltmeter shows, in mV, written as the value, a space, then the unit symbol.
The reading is 7.5 mV
